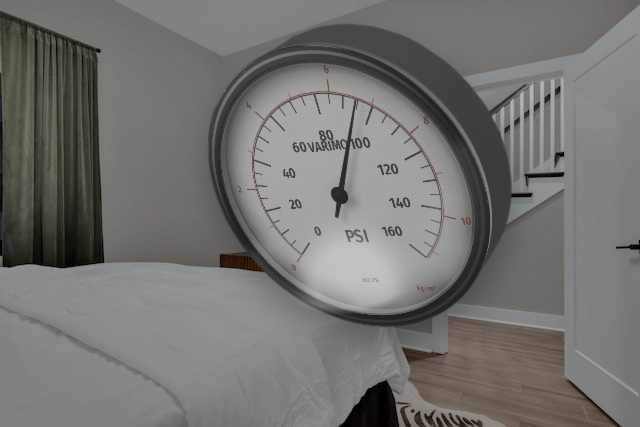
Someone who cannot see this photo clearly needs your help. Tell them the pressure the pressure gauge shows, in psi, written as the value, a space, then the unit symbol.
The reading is 95 psi
